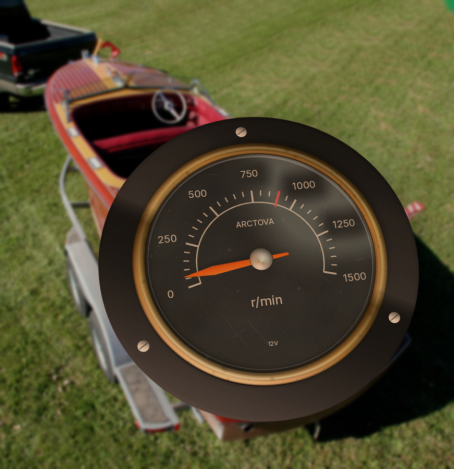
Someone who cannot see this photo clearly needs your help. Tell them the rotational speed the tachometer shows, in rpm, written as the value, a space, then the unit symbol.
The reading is 50 rpm
